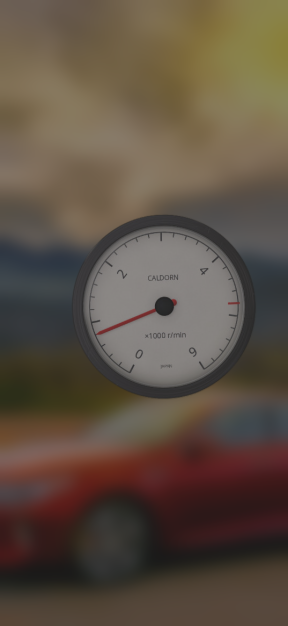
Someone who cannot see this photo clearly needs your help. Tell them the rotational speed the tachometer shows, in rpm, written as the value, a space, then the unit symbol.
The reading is 800 rpm
